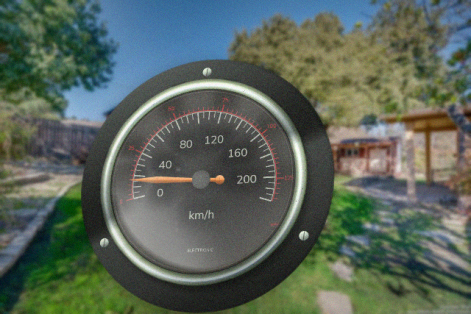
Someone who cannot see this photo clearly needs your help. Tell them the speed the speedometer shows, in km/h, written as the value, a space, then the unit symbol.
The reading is 15 km/h
